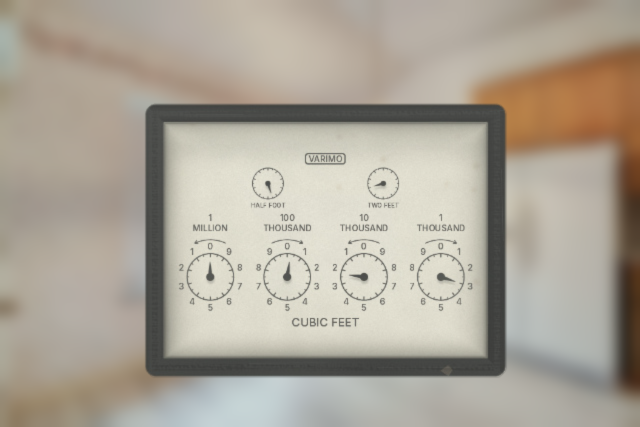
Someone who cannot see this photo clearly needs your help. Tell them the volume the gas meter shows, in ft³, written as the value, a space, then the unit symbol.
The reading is 2300 ft³
